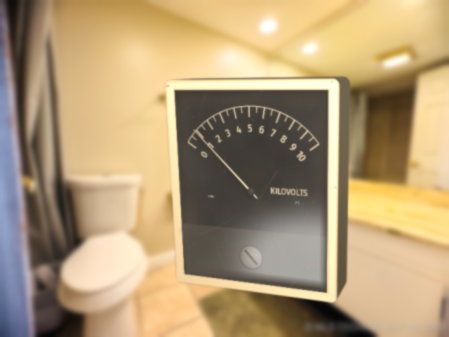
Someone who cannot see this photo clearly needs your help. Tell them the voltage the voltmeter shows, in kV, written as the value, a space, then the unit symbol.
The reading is 1 kV
